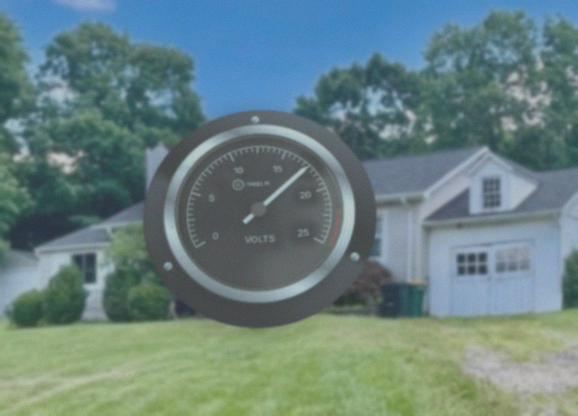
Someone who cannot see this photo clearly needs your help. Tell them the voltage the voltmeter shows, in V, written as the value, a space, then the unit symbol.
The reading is 17.5 V
